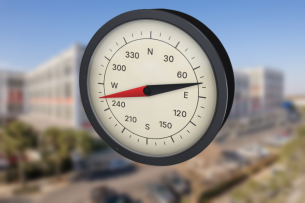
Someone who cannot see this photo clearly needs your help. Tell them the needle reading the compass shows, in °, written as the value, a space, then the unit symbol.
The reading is 255 °
